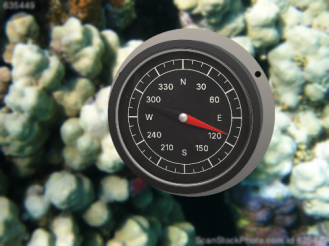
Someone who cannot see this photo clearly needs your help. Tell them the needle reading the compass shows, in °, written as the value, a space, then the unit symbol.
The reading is 110 °
